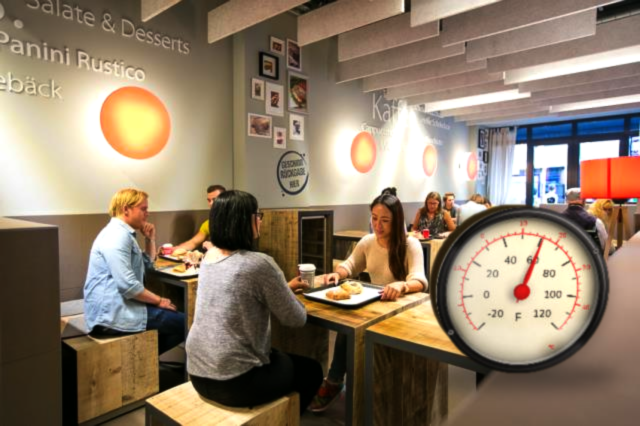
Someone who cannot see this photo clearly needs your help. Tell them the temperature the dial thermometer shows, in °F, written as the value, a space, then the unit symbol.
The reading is 60 °F
